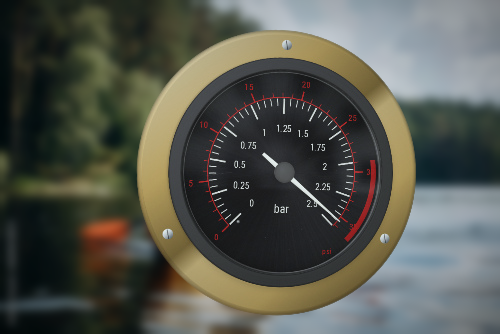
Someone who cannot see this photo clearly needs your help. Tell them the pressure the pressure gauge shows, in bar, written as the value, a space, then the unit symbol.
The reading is 2.45 bar
